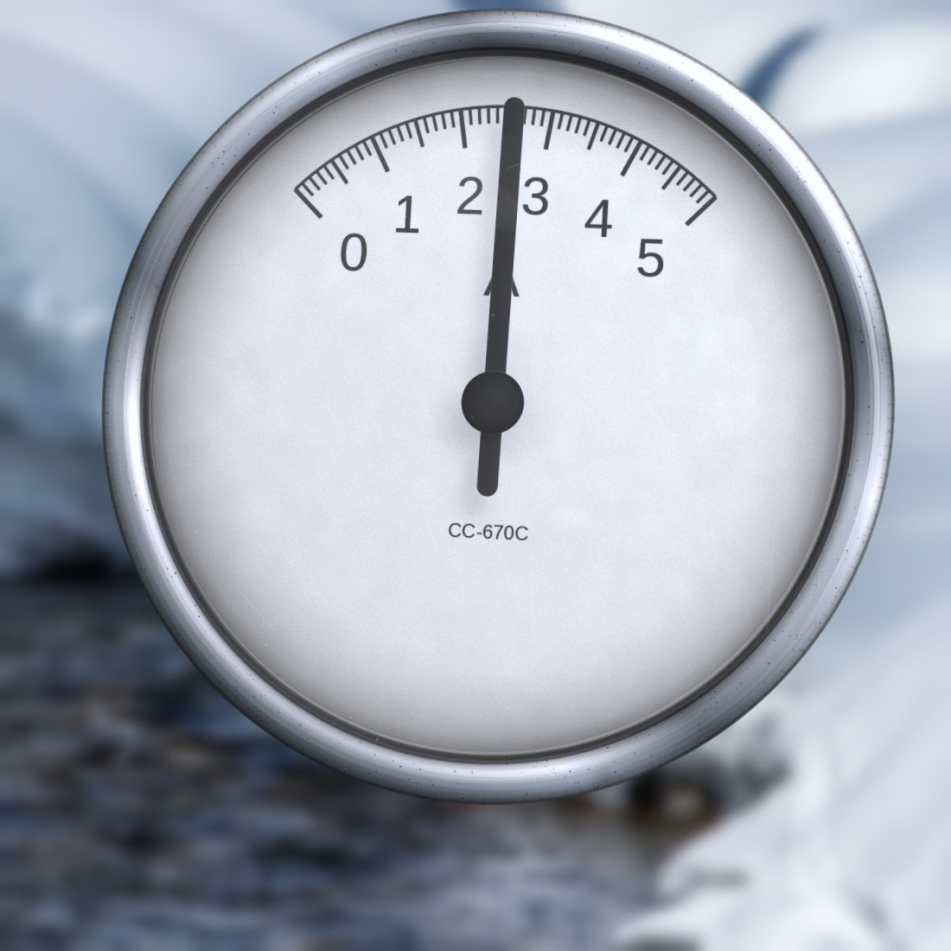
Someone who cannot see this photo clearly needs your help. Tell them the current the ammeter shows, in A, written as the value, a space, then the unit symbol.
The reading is 2.6 A
